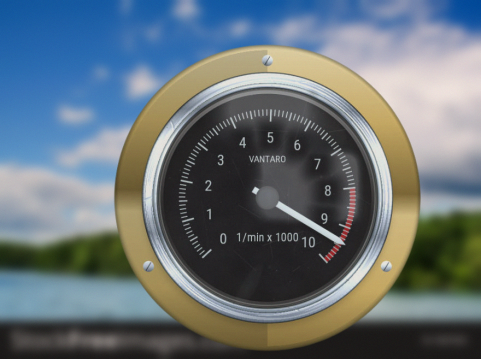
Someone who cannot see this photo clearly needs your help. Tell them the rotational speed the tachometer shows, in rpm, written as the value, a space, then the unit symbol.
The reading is 9400 rpm
